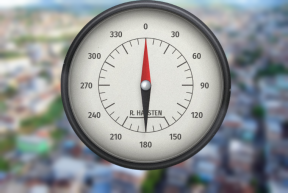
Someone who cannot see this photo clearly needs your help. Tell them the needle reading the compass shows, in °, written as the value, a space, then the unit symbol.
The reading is 0 °
